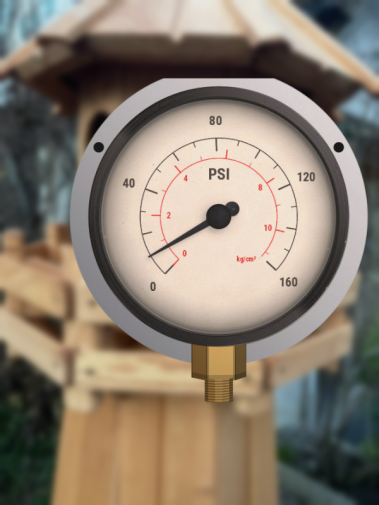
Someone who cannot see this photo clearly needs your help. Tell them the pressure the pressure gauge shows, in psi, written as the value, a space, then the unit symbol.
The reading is 10 psi
